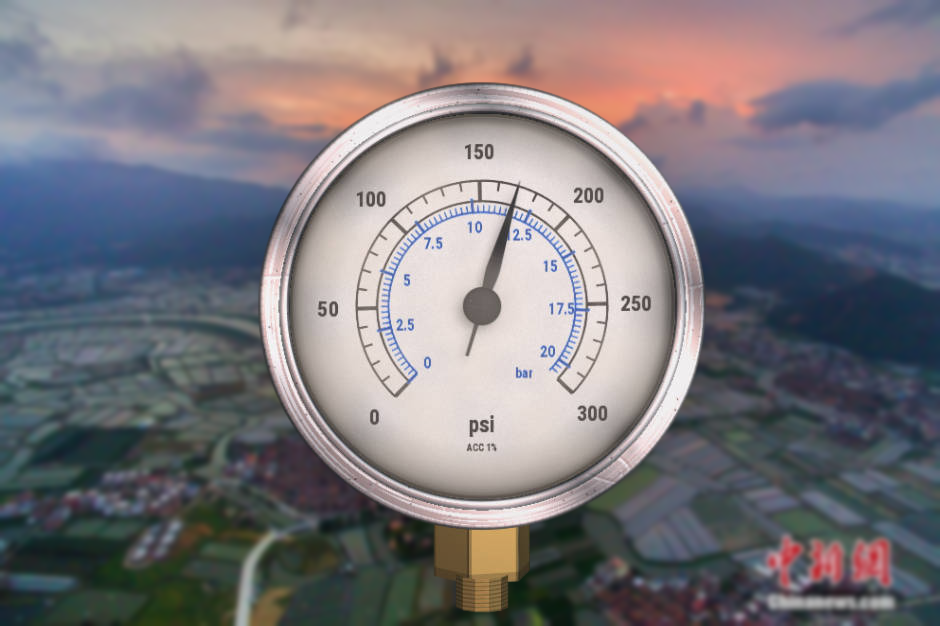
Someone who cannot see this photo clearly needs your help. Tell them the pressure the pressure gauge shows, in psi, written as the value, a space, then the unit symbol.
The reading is 170 psi
